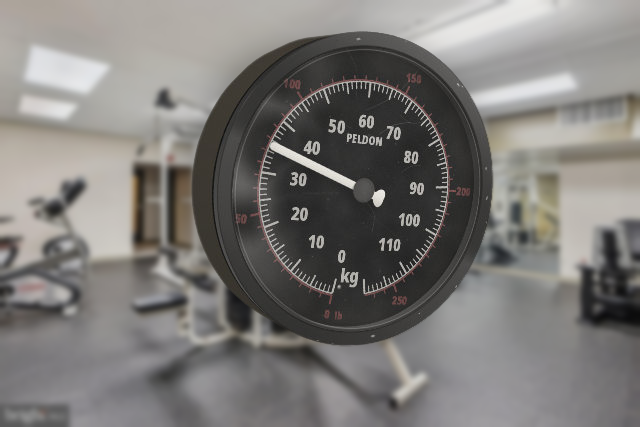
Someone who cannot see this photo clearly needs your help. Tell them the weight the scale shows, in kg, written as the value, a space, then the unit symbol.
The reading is 35 kg
